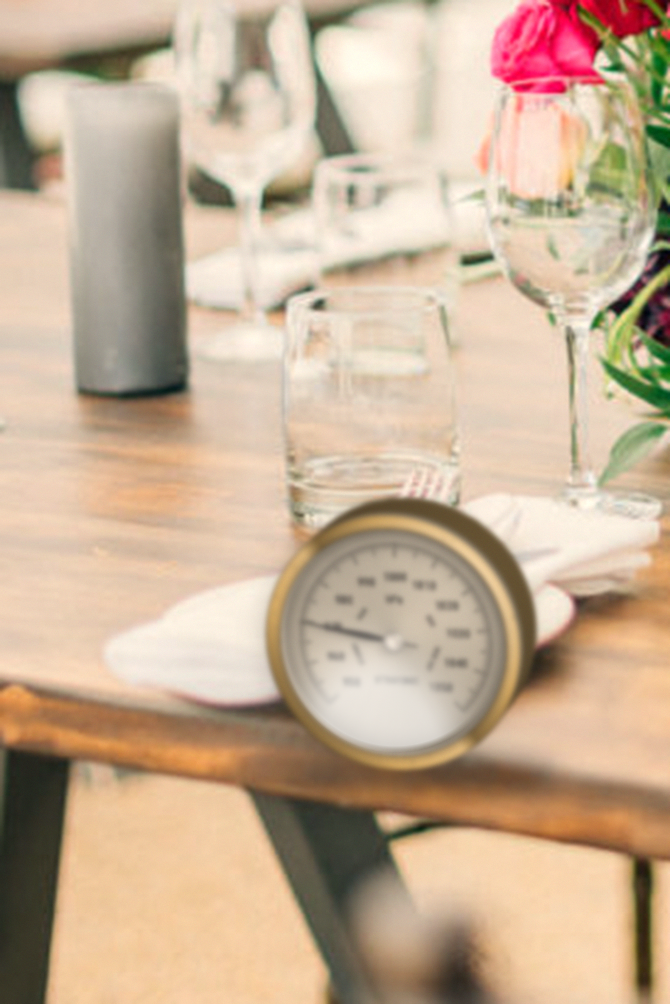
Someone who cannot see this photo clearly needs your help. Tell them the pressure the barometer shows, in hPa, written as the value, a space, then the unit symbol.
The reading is 970 hPa
